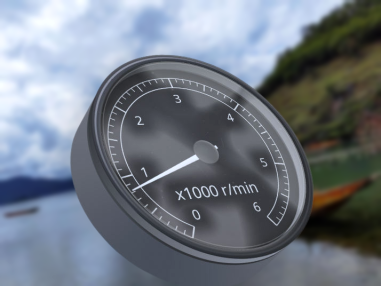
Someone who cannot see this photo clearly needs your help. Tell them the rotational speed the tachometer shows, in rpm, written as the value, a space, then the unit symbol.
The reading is 800 rpm
